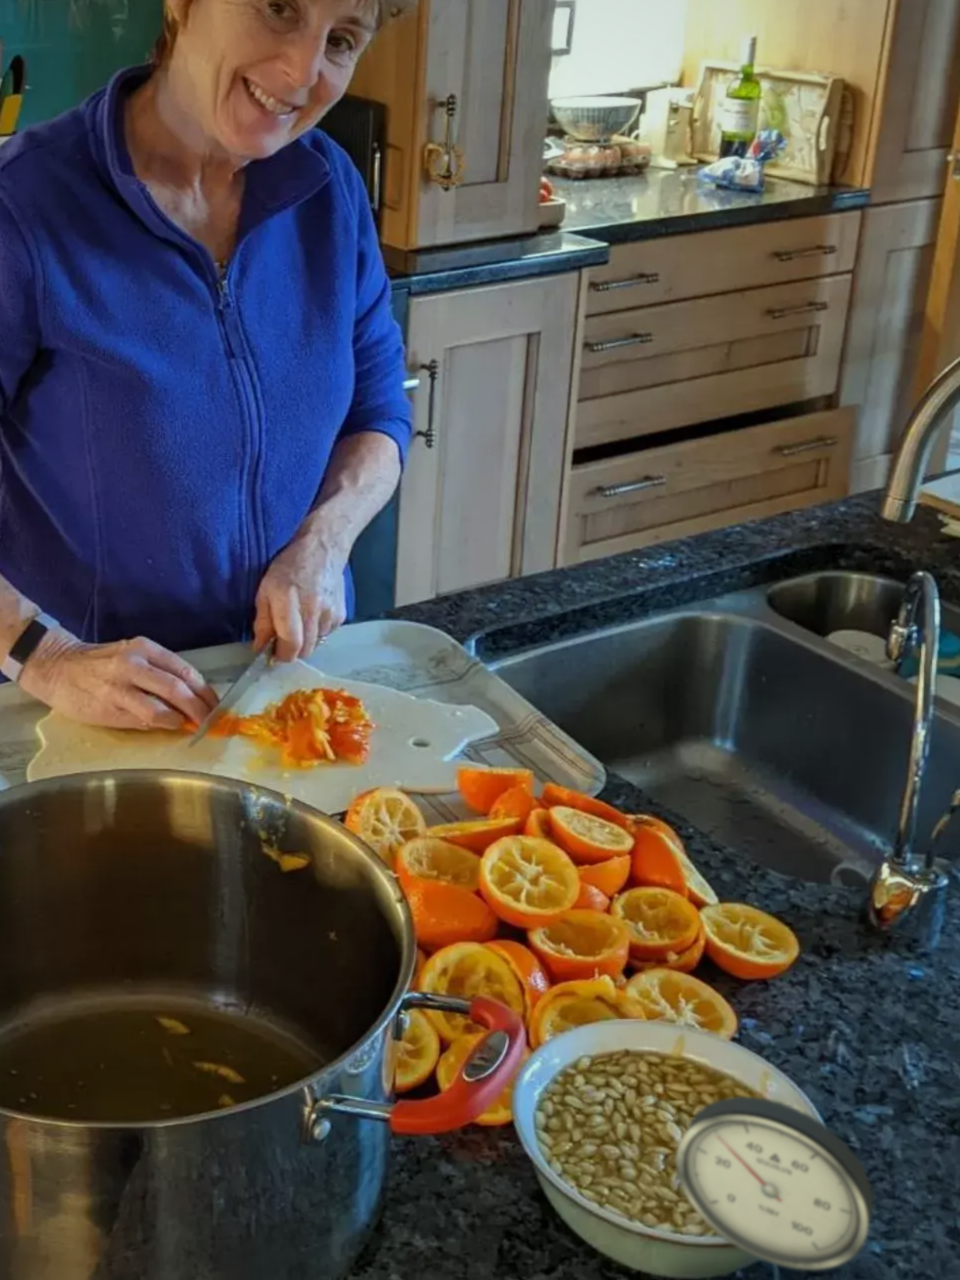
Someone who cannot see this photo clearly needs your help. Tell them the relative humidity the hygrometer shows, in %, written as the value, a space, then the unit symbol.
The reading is 30 %
